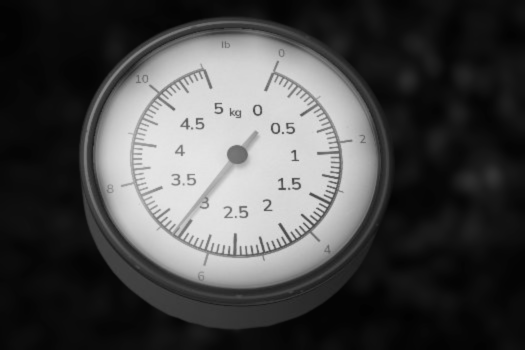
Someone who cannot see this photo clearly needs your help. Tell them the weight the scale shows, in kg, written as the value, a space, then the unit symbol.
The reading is 3.05 kg
